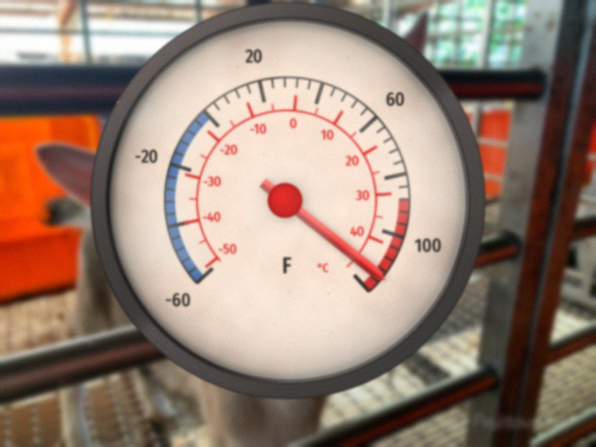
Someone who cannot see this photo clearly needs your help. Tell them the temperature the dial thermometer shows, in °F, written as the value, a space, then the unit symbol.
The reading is 114 °F
